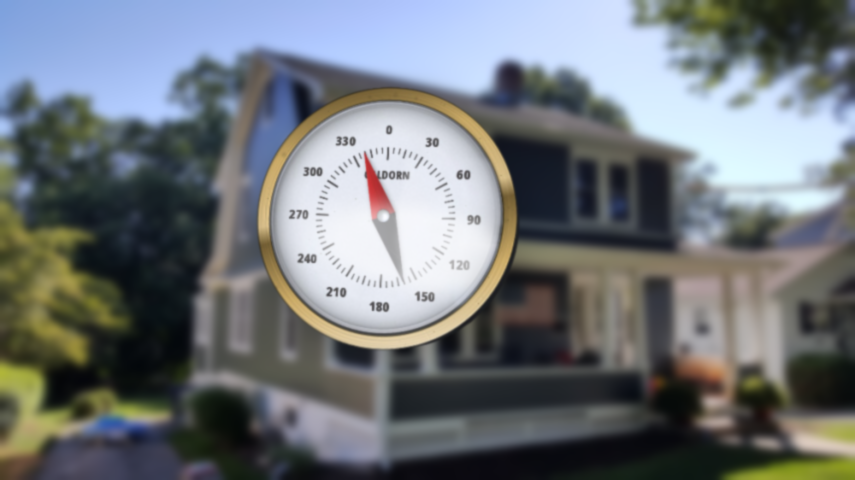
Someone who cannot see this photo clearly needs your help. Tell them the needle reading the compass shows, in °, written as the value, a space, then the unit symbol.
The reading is 340 °
